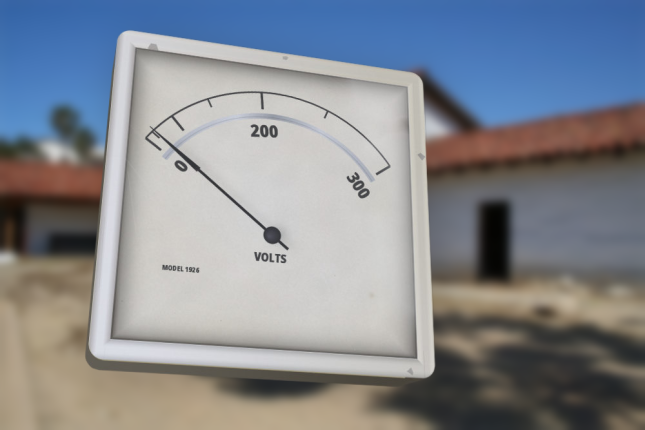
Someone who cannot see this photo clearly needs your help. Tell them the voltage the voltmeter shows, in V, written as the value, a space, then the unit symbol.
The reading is 50 V
